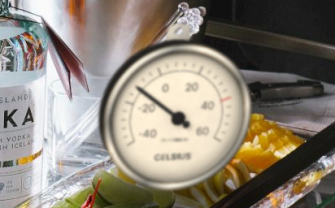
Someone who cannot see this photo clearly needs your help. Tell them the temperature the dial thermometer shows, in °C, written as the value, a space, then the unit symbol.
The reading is -12 °C
